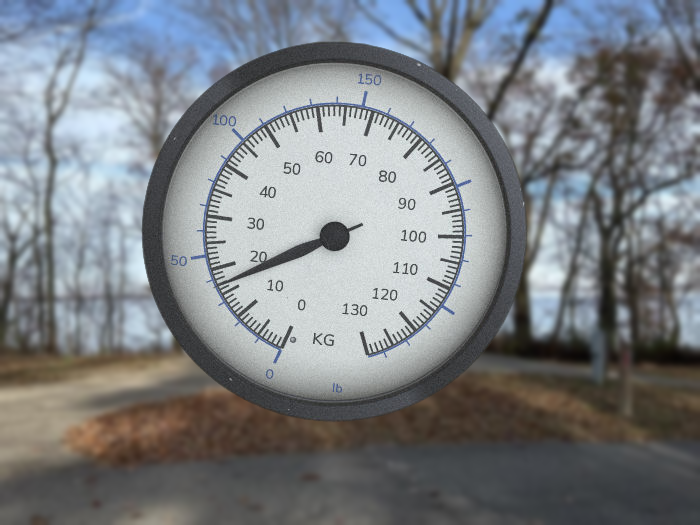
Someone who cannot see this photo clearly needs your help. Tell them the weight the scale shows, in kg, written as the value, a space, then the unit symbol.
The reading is 17 kg
